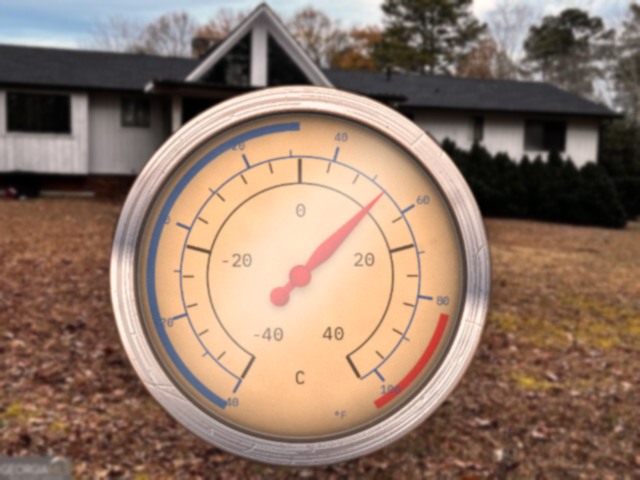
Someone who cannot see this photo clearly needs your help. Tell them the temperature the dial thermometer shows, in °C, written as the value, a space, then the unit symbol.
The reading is 12 °C
